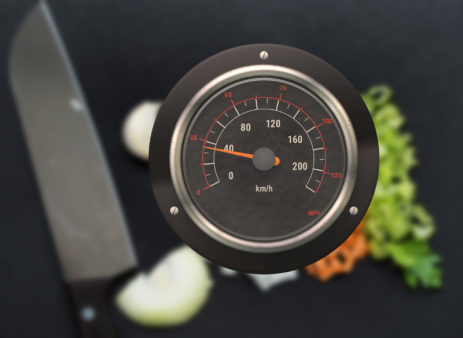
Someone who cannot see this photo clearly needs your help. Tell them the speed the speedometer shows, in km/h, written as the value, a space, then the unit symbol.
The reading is 35 km/h
